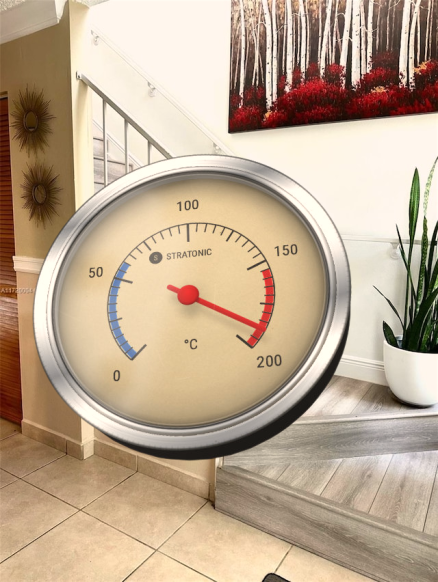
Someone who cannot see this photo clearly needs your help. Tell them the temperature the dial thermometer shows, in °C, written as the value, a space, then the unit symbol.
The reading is 190 °C
